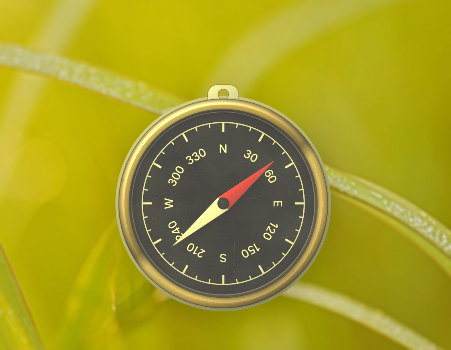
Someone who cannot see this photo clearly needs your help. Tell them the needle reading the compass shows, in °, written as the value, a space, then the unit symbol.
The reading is 50 °
